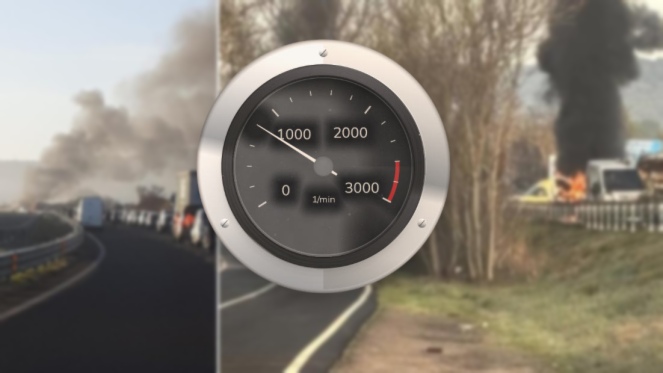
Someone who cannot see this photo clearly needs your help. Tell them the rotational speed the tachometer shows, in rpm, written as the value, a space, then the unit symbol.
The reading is 800 rpm
